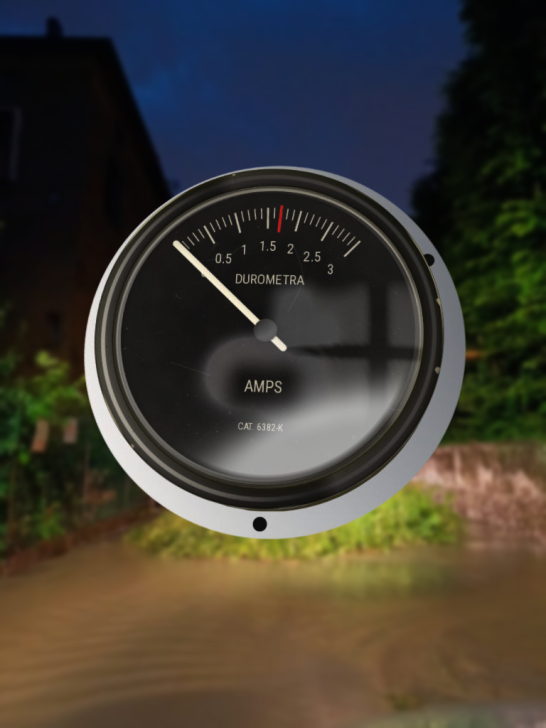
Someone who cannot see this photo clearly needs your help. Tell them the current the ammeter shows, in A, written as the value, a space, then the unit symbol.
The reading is 0 A
